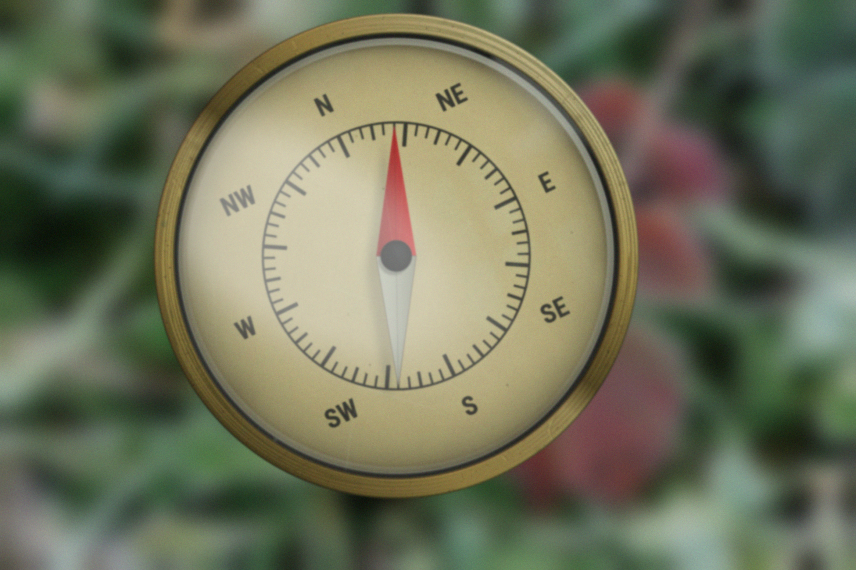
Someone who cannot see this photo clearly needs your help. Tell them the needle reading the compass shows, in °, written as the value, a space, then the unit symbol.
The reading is 25 °
